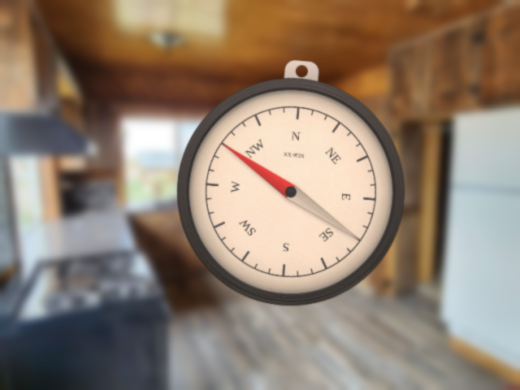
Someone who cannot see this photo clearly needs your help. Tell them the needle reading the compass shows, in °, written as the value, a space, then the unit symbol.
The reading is 300 °
